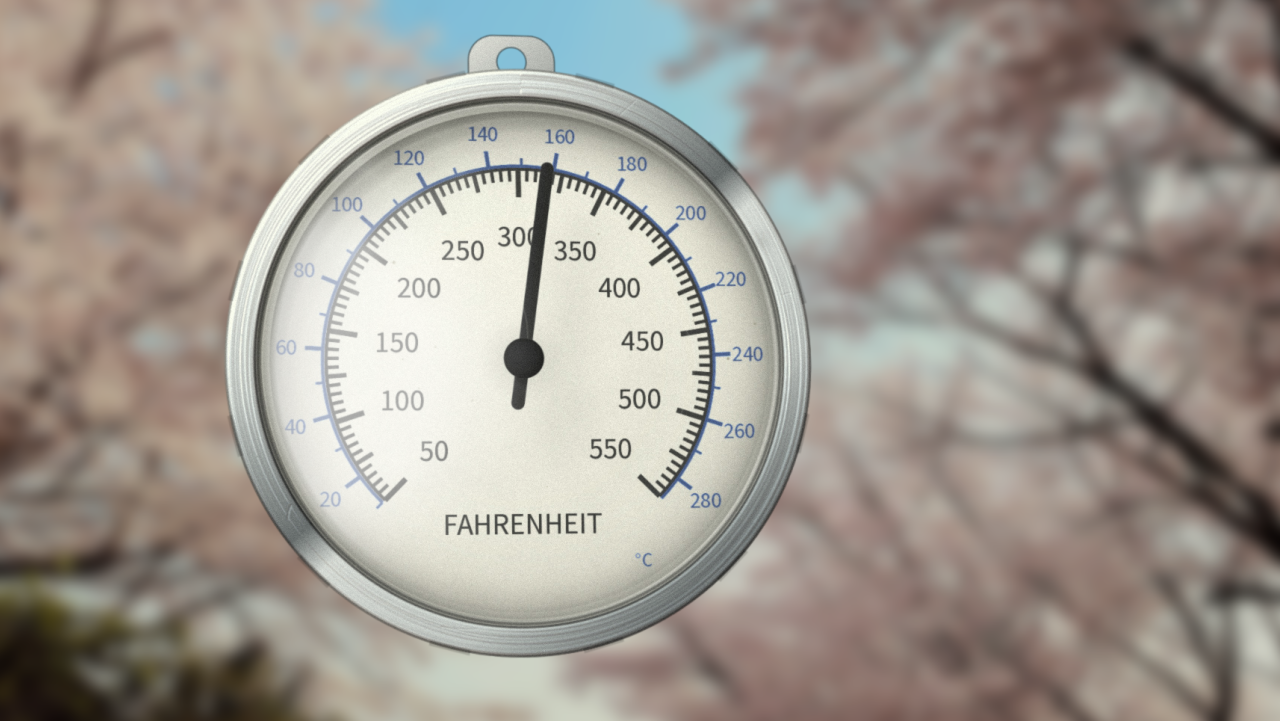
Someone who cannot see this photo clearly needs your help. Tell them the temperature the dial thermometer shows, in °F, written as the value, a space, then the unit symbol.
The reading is 315 °F
